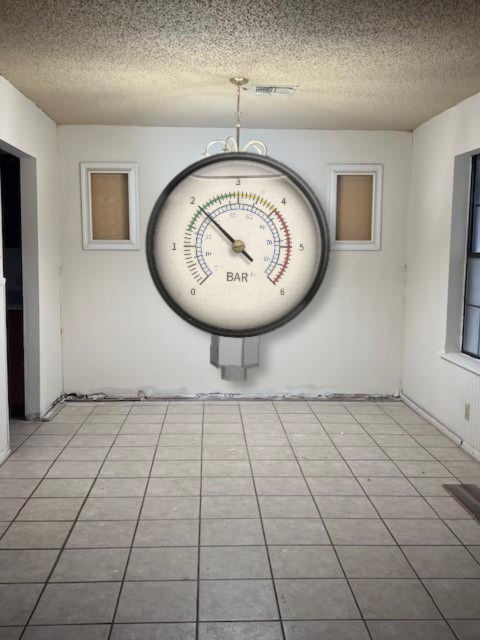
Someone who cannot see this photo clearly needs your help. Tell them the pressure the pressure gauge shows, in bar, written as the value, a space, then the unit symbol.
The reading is 2 bar
